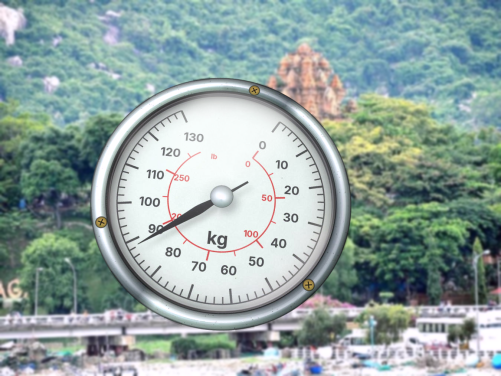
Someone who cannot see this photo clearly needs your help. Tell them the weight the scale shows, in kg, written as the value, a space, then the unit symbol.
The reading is 88 kg
